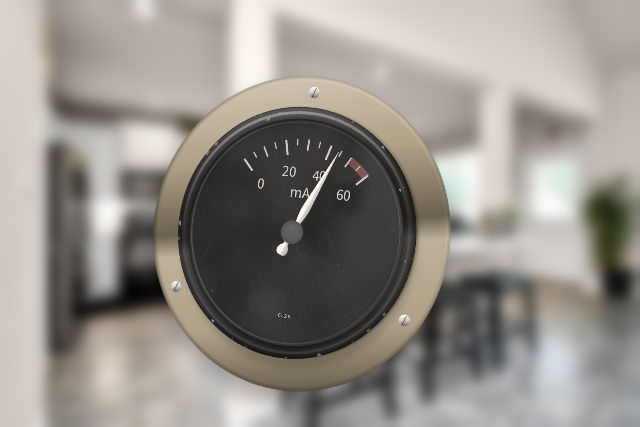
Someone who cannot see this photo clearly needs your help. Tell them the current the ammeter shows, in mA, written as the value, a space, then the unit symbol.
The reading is 45 mA
